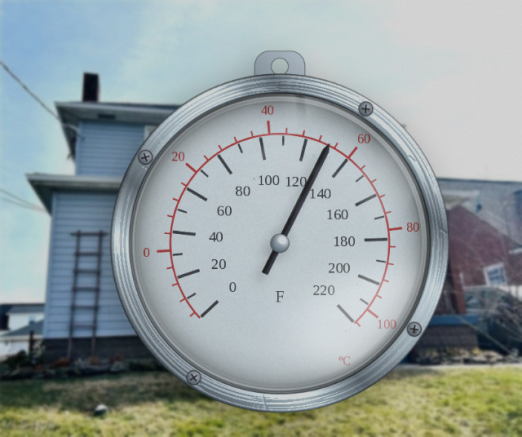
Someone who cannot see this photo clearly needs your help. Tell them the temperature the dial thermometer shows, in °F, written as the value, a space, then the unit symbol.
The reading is 130 °F
